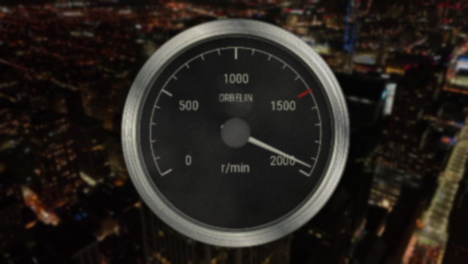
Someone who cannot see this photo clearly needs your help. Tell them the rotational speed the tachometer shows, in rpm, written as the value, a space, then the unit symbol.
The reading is 1950 rpm
